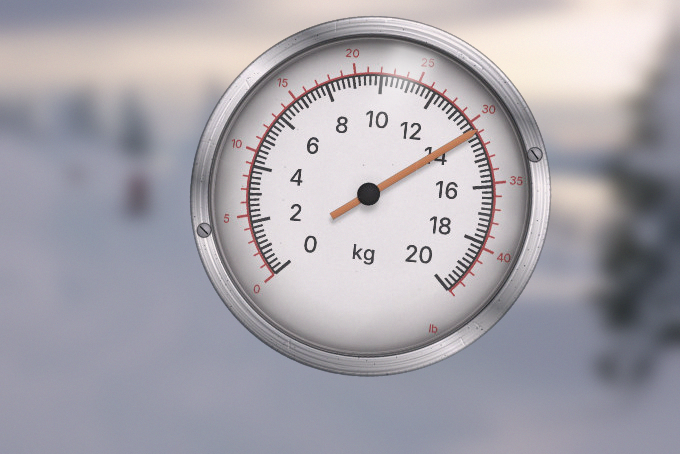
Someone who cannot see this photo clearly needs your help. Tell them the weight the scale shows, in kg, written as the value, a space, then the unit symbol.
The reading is 14 kg
